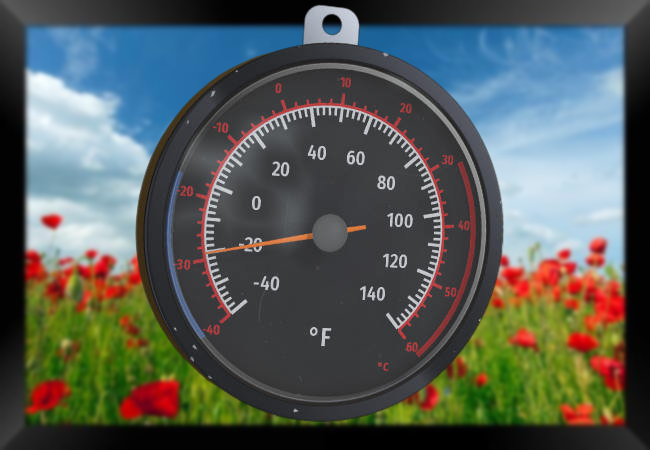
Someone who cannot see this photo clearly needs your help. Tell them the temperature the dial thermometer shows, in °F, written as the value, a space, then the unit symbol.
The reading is -20 °F
